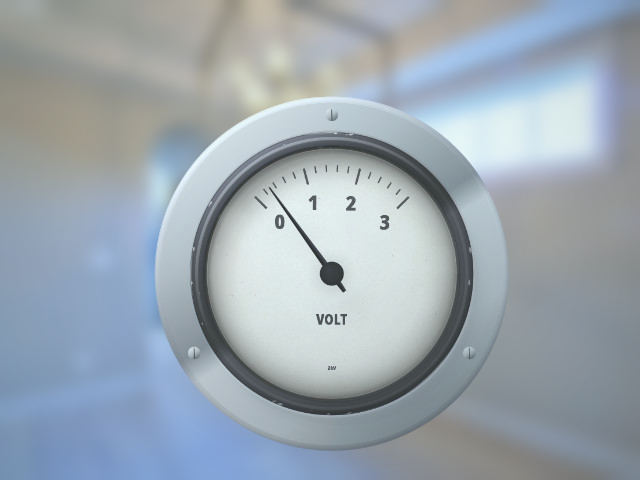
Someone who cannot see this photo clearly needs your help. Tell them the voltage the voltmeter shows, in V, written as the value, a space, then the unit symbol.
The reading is 0.3 V
